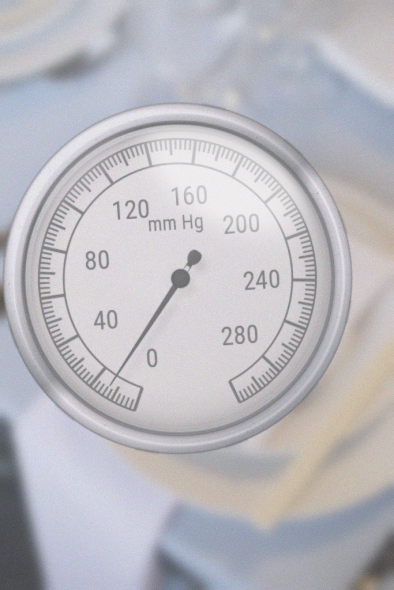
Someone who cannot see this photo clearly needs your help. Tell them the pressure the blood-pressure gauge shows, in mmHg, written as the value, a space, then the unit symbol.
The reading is 14 mmHg
